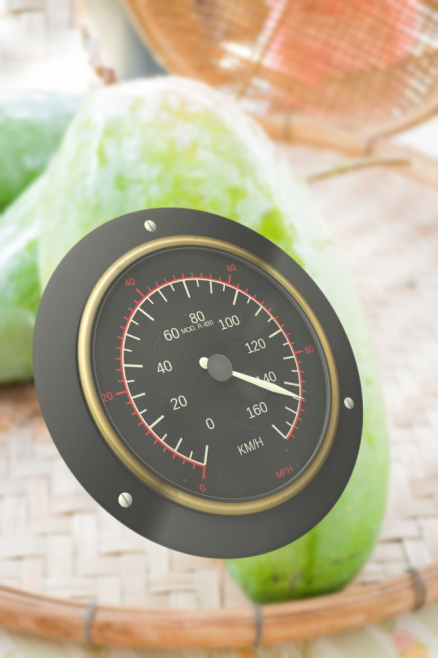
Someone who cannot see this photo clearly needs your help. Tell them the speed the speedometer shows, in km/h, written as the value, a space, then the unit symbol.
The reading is 145 km/h
